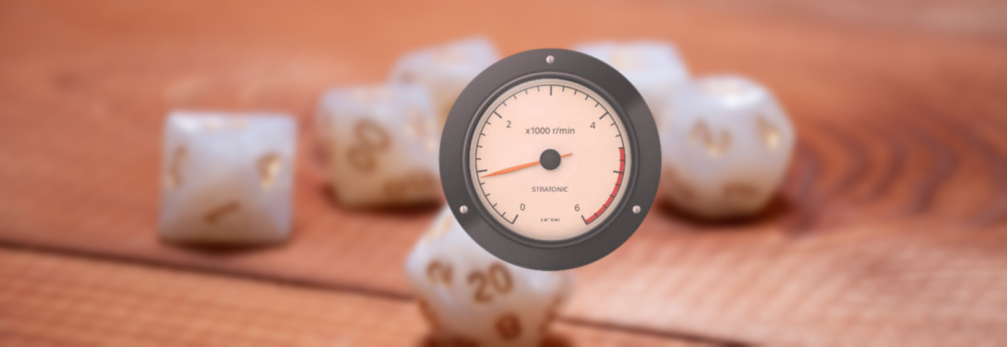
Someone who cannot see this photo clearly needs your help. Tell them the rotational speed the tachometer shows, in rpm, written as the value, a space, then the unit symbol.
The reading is 900 rpm
